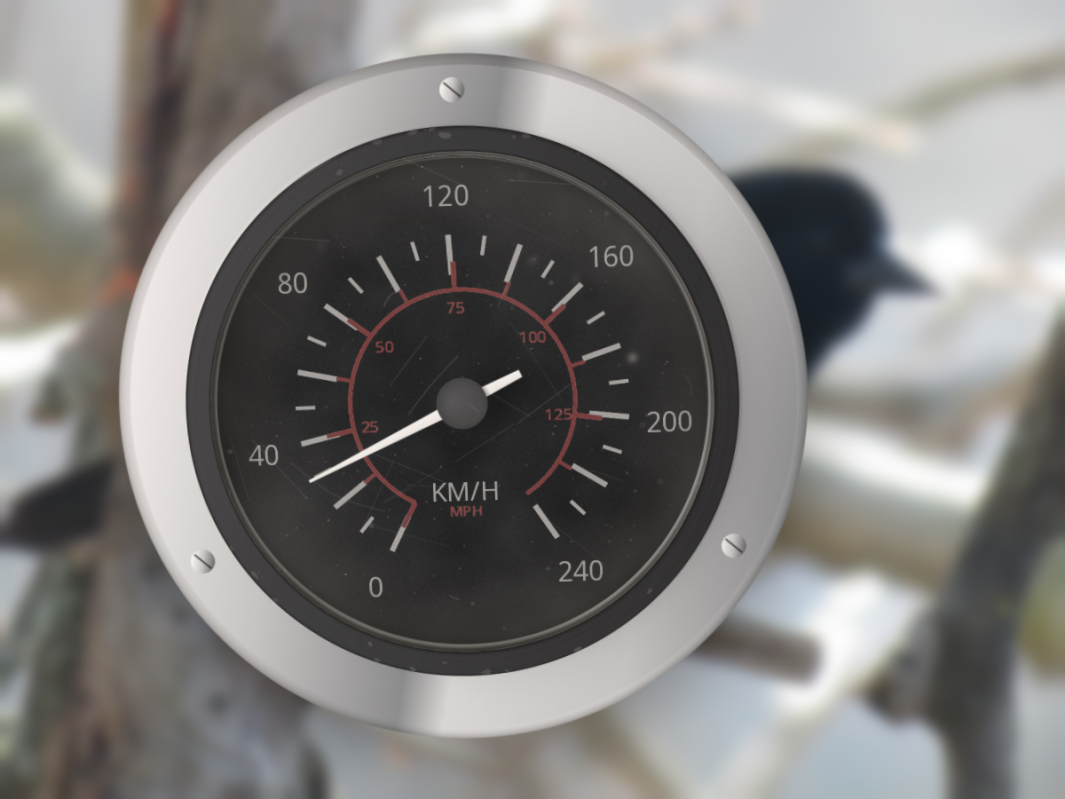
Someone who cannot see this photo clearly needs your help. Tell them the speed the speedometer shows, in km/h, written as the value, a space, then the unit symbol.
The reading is 30 km/h
